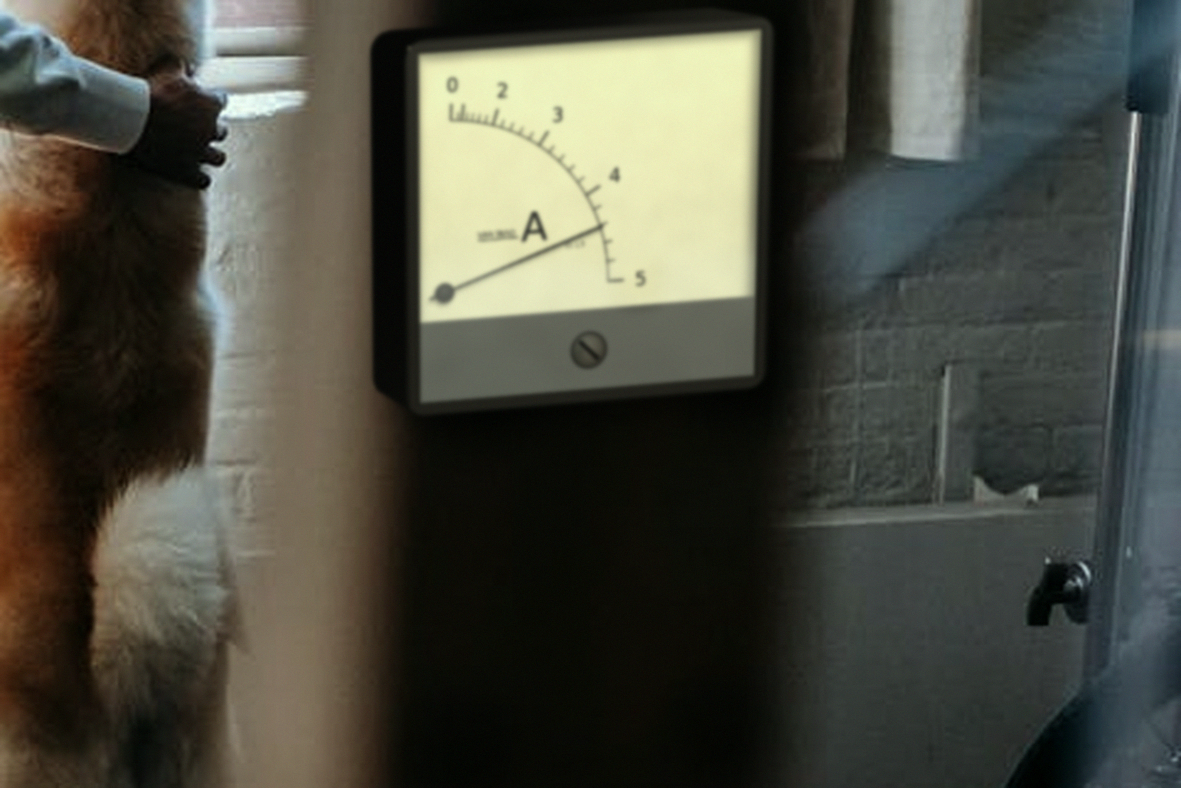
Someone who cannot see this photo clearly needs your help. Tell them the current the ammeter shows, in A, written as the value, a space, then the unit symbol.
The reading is 4.4 A
